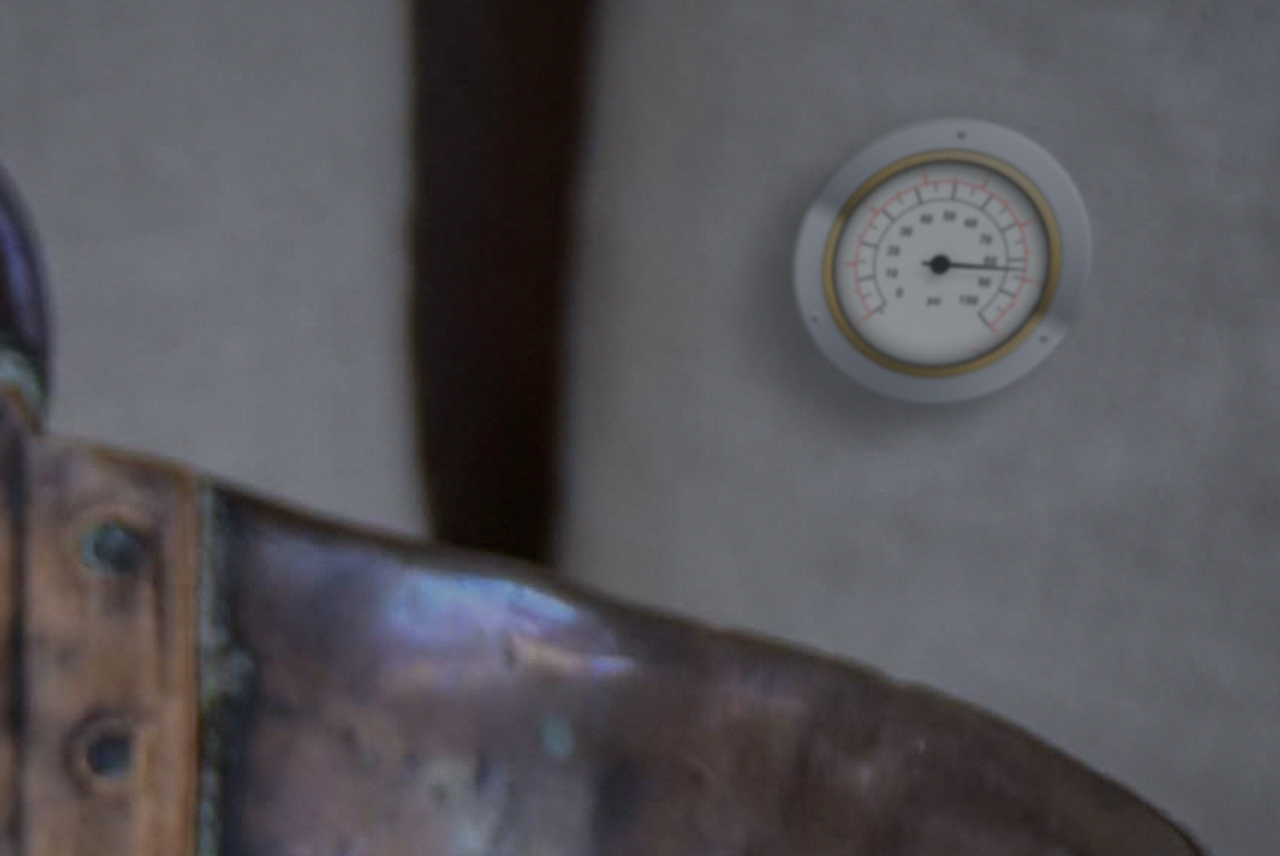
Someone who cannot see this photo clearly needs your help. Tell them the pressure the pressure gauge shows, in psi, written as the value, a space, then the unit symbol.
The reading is 82.5 psi
